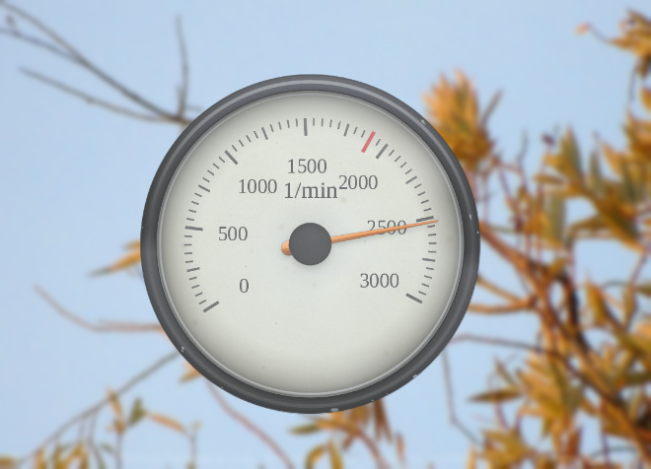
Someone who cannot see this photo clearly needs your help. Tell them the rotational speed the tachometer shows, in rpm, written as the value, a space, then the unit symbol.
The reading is 2525 rpm
